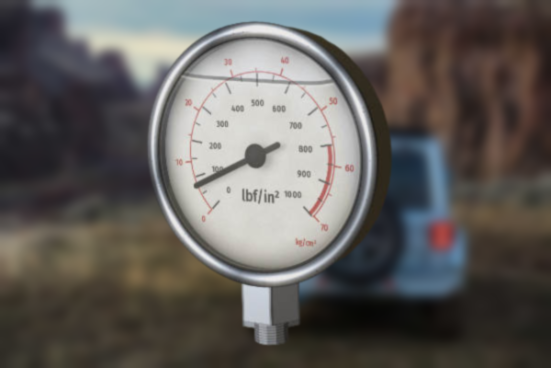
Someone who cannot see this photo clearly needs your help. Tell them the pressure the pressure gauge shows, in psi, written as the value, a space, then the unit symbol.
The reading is 75 psi
